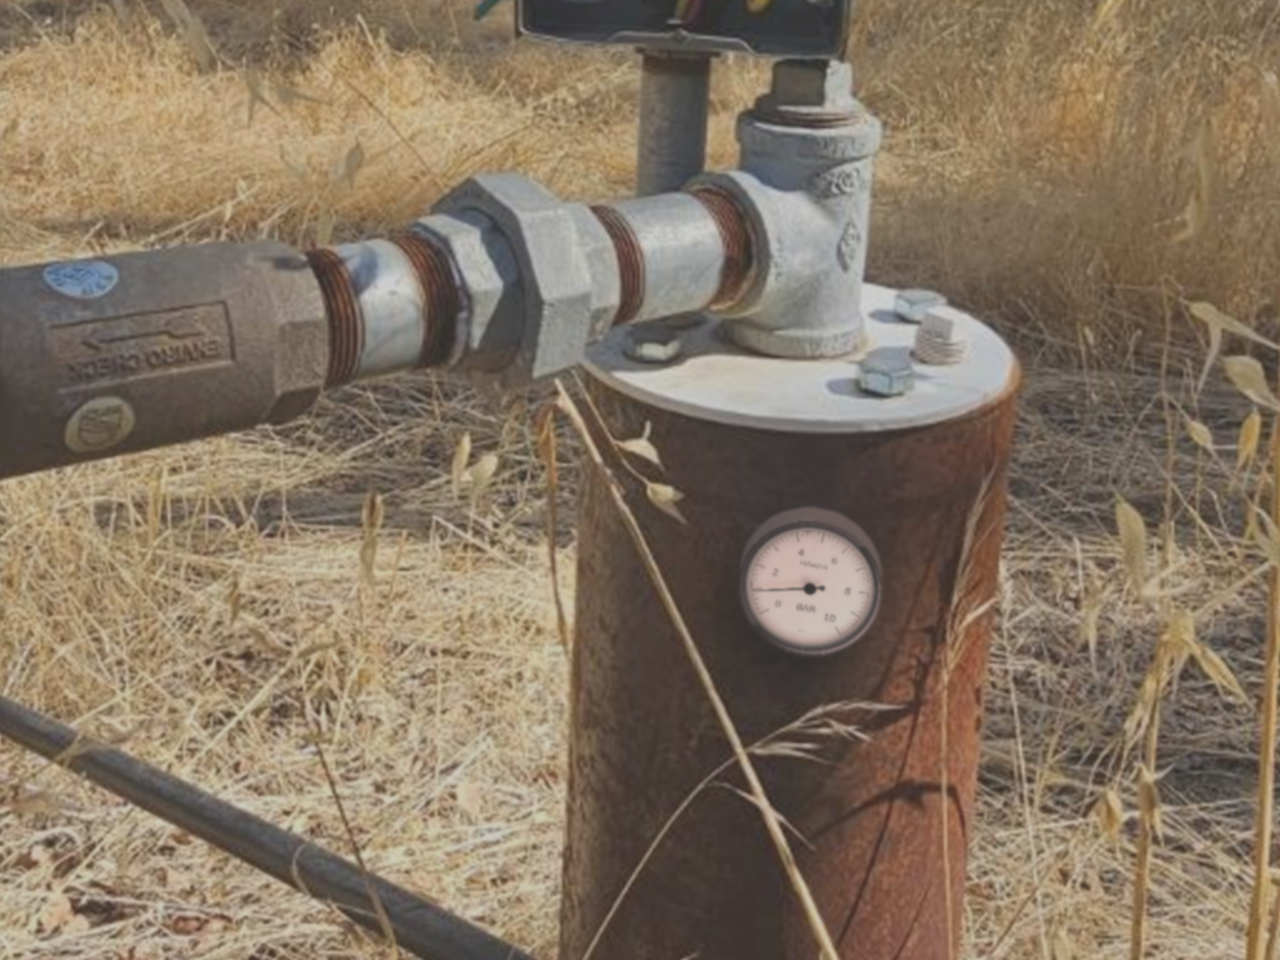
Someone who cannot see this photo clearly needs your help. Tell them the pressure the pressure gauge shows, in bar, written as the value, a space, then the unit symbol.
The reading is 1 bar
